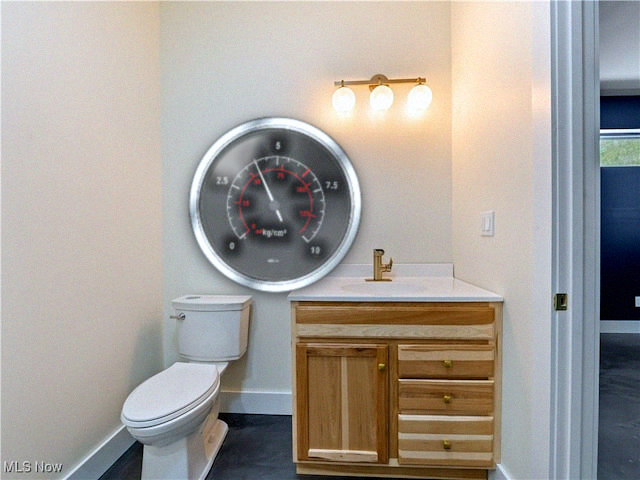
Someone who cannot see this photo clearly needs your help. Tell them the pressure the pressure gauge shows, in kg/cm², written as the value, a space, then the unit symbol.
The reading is 4 kg/cm²
